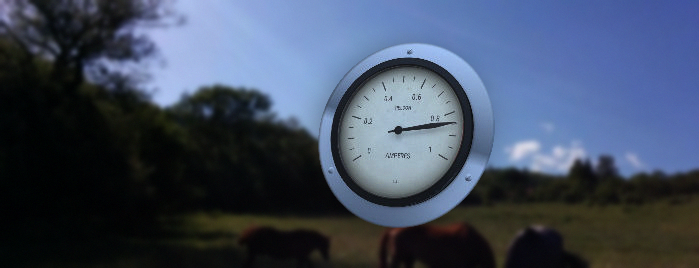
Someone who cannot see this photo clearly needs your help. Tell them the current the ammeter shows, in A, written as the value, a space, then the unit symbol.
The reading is 0.85 A
